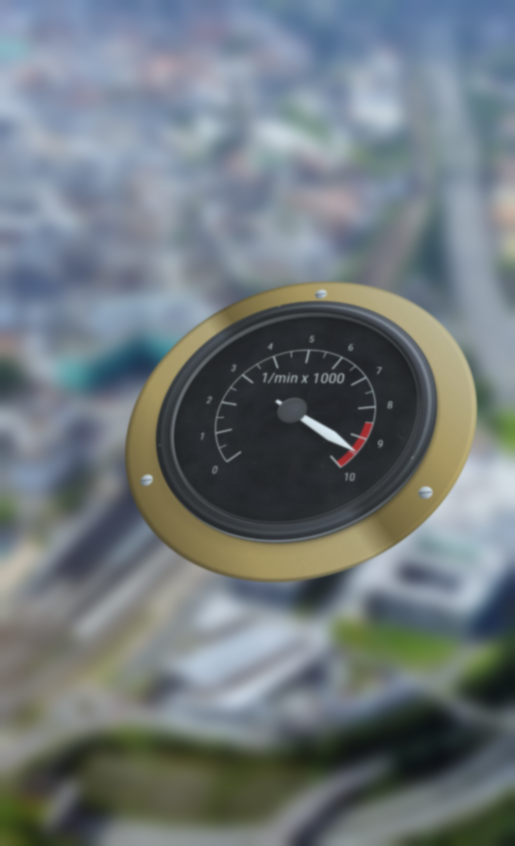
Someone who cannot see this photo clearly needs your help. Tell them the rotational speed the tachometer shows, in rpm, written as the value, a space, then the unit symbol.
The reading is 9500 rpm
